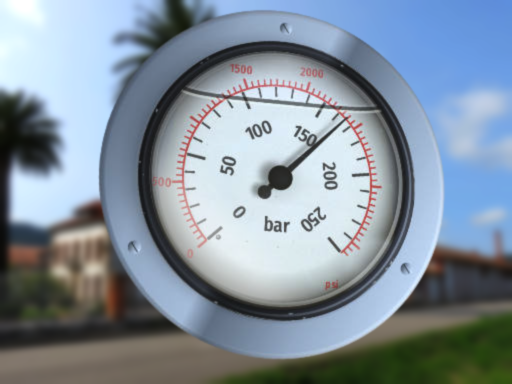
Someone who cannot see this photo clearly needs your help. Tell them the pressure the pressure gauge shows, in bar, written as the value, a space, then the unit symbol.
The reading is 165 bar
